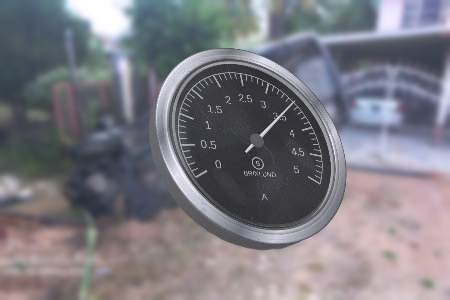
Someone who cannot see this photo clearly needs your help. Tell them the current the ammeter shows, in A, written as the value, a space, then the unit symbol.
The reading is 3.5 A
